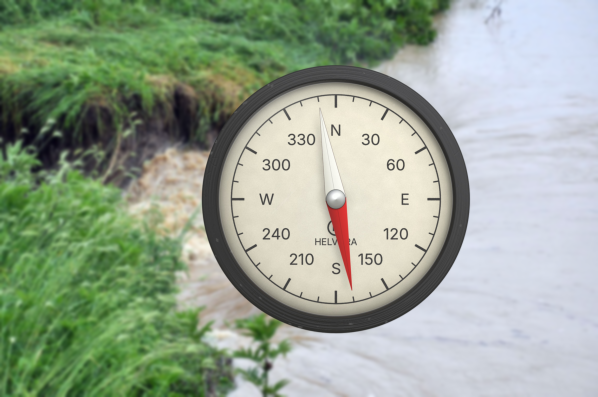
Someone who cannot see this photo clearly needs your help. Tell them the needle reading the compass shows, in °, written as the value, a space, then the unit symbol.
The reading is 170 °
